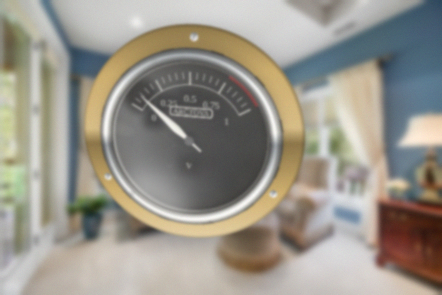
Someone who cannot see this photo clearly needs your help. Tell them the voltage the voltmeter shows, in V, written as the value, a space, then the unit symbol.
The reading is 0.1 V
